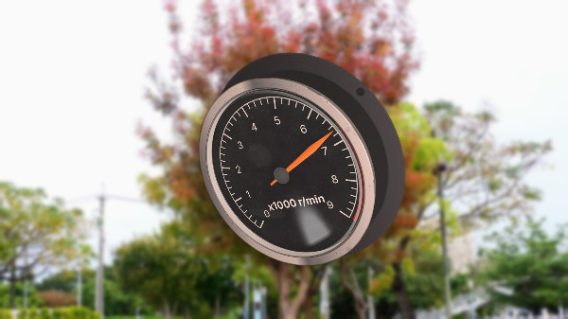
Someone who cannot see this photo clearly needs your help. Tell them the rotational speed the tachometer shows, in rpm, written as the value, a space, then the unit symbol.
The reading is 6700 rpm
